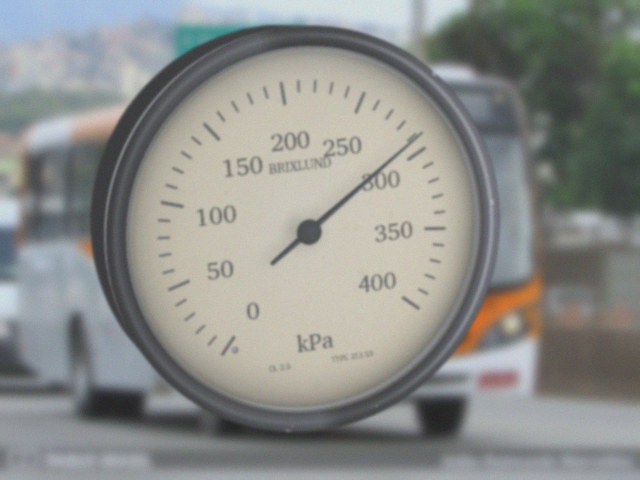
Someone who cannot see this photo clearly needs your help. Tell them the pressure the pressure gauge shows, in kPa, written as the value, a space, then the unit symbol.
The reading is 290 kPa
